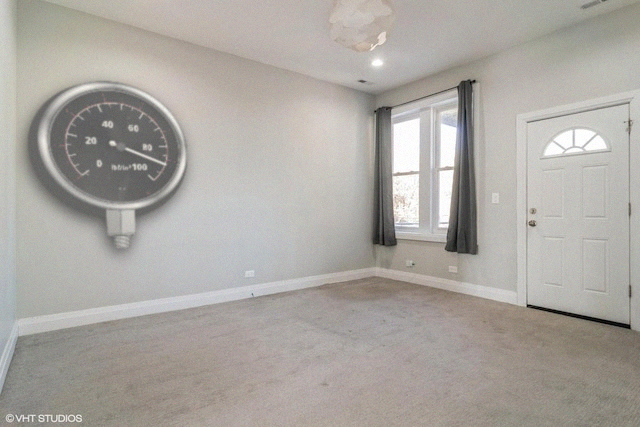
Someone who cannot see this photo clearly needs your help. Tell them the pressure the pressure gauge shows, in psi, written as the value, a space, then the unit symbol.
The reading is 90 psi
